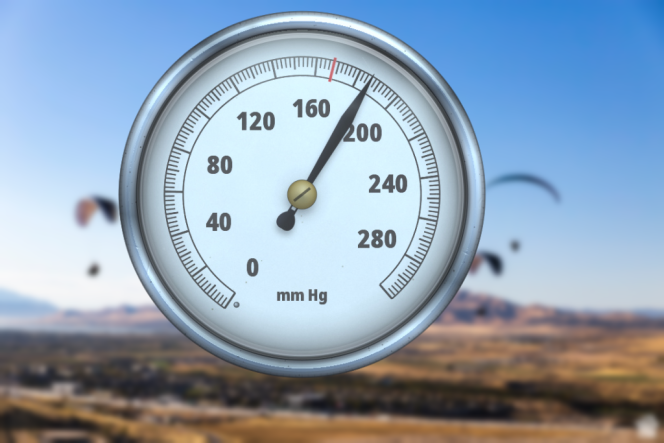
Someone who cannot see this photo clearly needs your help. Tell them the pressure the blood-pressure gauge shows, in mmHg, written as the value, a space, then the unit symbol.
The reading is 186 mmHg
